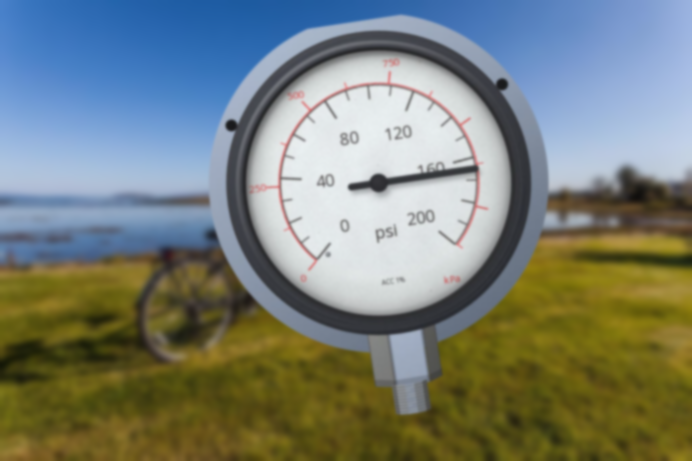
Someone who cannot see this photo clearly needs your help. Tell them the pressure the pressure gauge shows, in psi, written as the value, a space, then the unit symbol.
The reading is 165 psi
